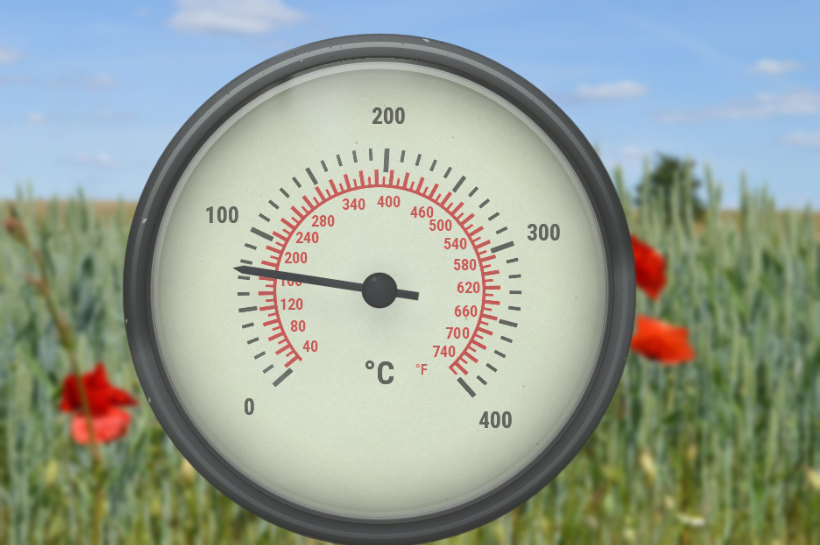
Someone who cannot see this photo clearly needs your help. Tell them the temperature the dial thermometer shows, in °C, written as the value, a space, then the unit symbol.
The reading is 75 °C
